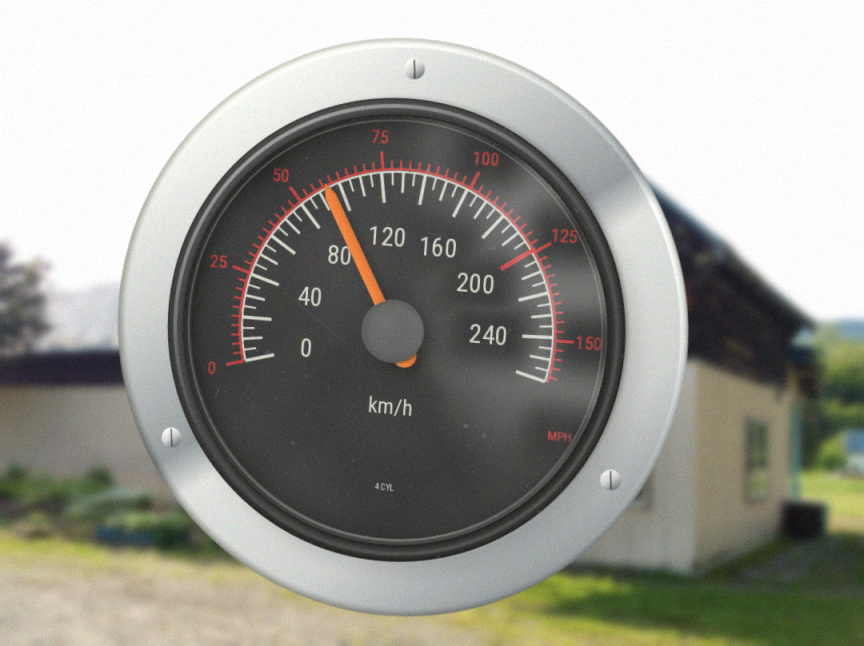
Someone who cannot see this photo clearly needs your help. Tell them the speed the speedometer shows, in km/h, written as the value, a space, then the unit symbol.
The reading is 95 km/h
